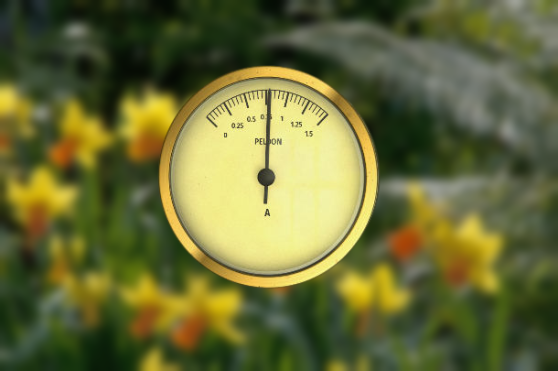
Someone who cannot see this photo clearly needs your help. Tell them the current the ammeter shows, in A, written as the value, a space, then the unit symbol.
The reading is 0.8 A
